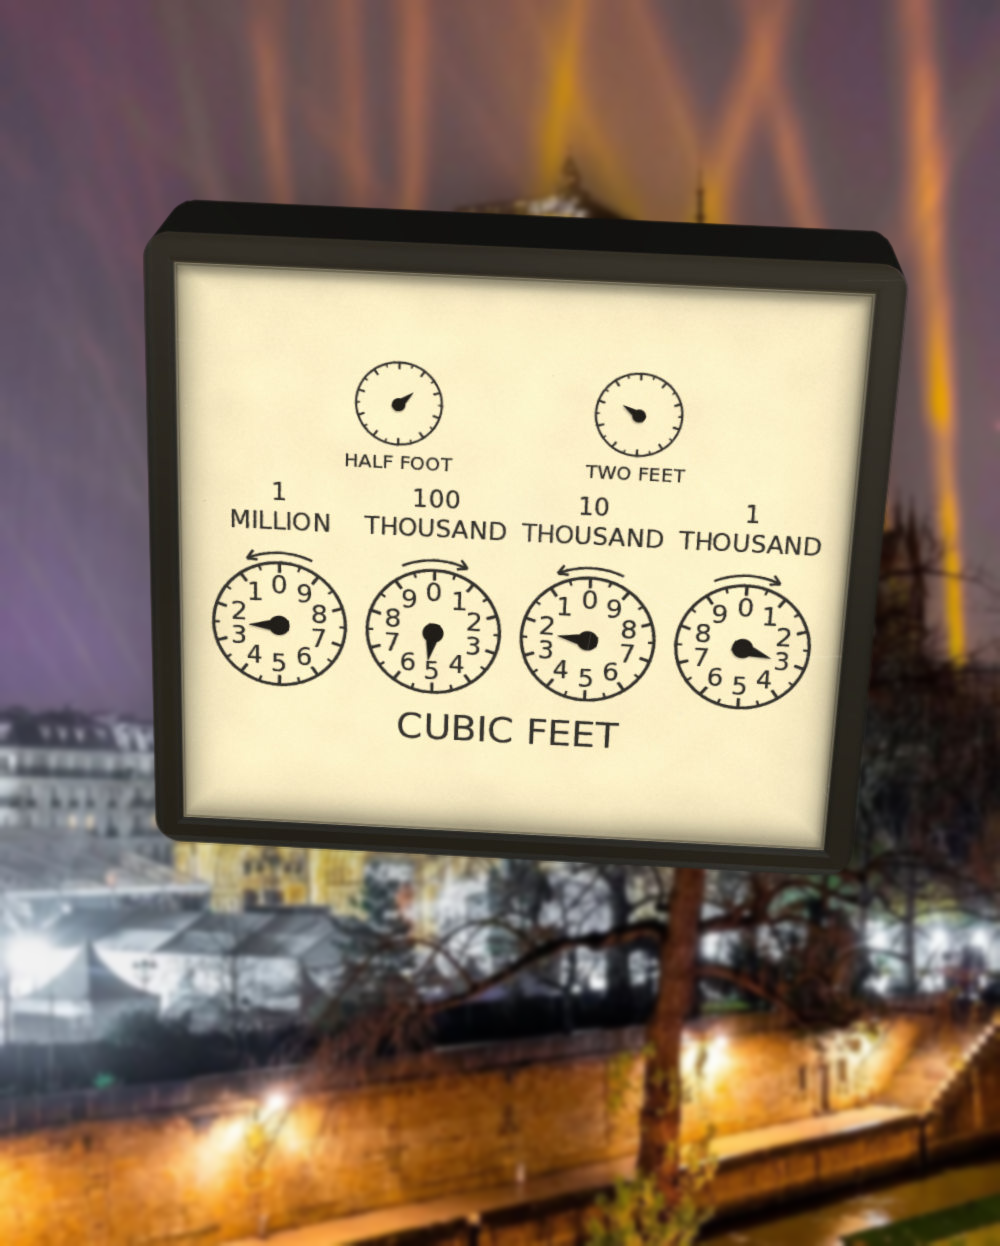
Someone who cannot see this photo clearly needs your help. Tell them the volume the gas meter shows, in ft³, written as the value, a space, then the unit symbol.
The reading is 252300 ft³
